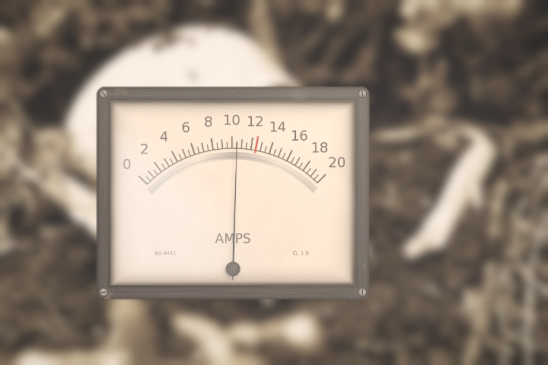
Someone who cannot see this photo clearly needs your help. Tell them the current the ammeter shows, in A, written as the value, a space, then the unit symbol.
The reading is 10.5 A
